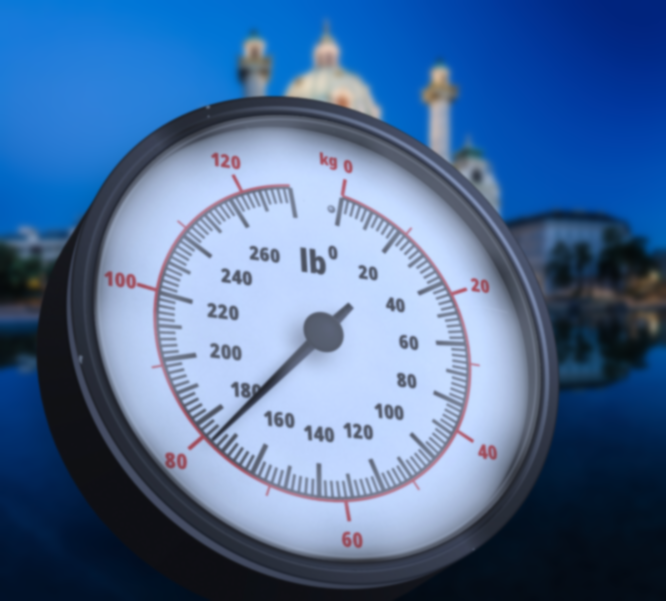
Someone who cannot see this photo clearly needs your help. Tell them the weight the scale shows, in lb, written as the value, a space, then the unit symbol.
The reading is 174 lb
